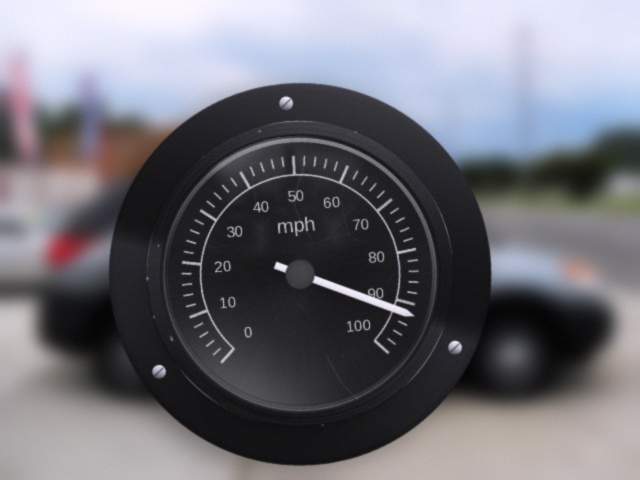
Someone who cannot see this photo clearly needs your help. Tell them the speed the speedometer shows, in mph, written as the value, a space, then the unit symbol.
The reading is 92 mph
